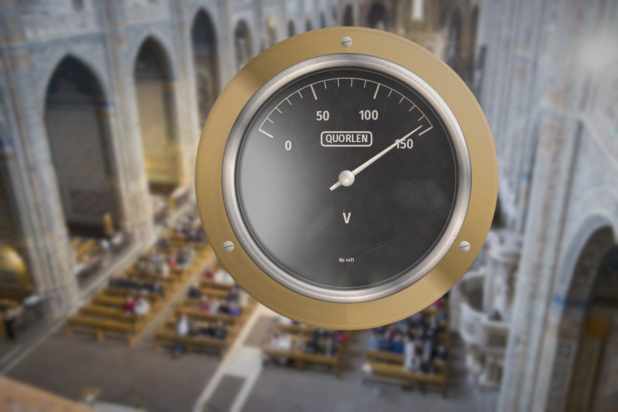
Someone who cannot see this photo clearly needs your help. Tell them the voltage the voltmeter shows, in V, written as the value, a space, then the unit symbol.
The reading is 145 V
